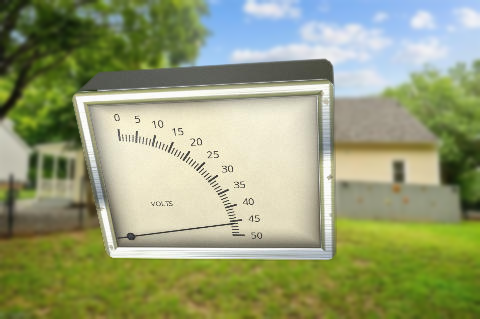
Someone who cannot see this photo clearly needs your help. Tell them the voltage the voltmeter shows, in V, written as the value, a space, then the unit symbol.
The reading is 45 V
